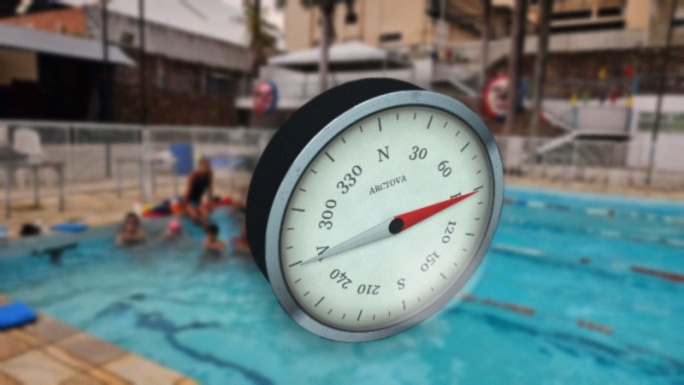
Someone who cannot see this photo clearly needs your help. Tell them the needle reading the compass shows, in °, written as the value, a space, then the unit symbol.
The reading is 90 °
